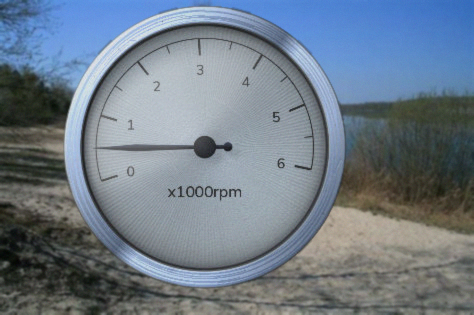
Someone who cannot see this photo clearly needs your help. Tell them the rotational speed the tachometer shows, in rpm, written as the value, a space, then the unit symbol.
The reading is 500 rpm
